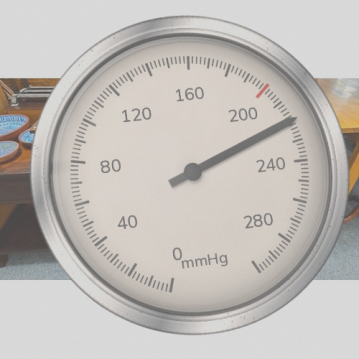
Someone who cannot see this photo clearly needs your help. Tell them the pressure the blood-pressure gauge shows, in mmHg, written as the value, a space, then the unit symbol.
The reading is 220 mmHg
